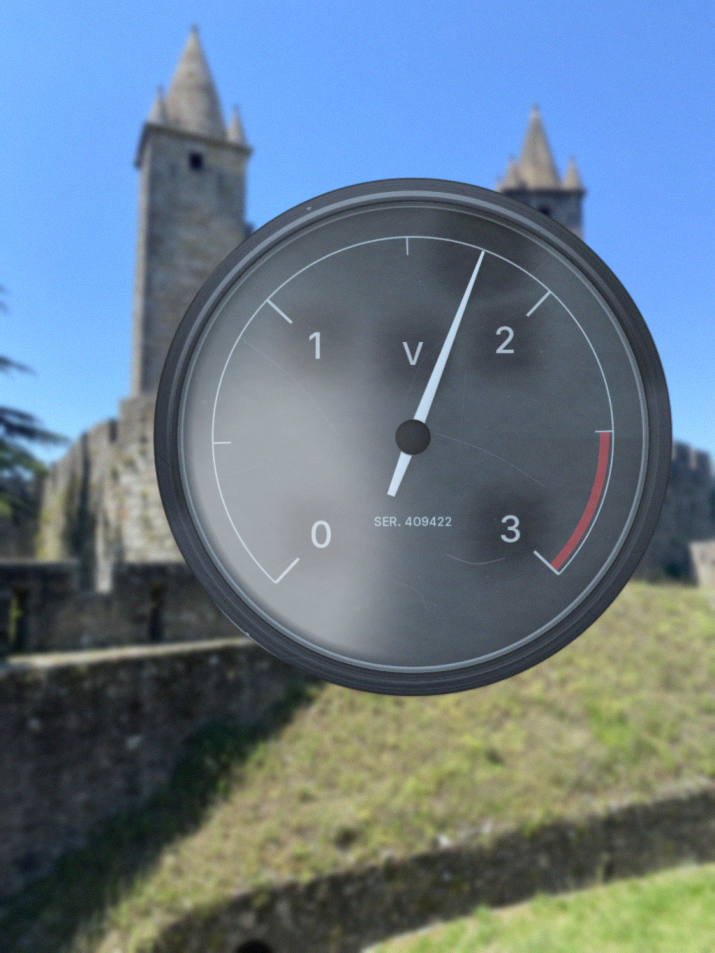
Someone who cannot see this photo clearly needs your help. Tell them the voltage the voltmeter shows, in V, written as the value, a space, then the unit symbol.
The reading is 1.75 V
